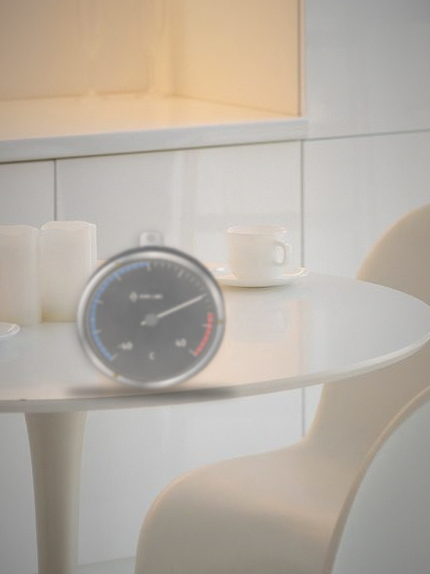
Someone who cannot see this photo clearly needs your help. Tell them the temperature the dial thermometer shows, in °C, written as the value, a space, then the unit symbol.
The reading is 20 °C
